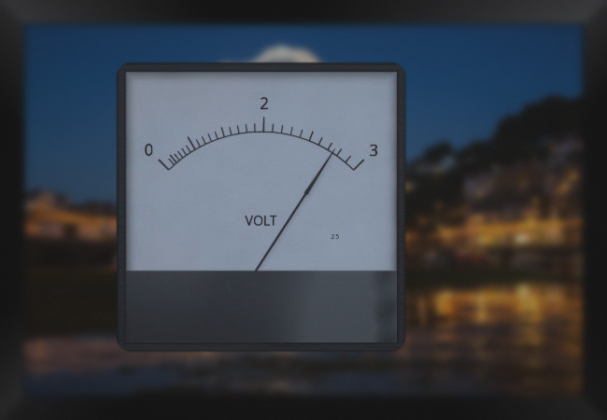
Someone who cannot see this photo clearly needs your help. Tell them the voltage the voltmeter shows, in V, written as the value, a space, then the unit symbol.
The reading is 2.75 V
